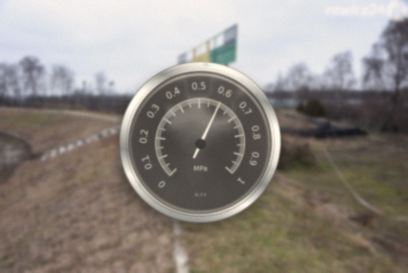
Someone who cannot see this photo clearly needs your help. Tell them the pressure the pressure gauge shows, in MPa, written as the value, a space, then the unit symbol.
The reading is 0.6 MPa
